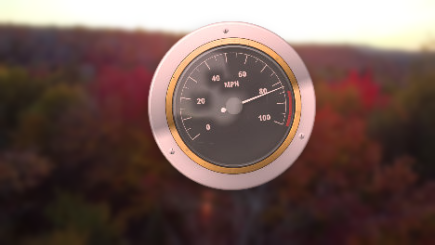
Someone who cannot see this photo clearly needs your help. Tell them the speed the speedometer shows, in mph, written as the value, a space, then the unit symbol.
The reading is 82.5 mph
